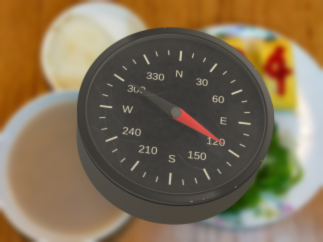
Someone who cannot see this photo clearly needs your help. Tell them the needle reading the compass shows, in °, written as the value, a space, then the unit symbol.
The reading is 120 °
